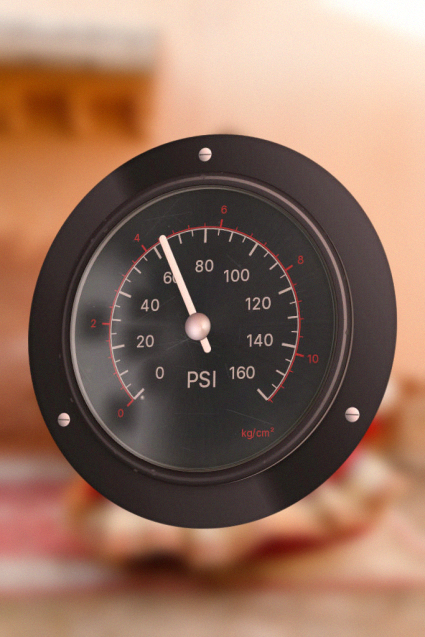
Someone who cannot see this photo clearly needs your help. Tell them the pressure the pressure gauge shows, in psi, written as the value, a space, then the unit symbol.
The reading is 65 psi
